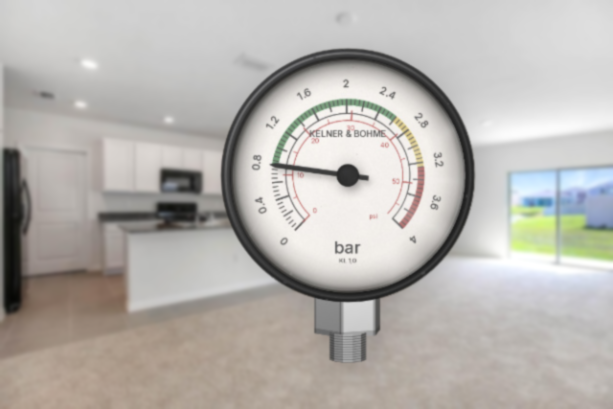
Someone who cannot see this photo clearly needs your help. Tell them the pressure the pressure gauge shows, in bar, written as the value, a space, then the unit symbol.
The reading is 0.8 bar
